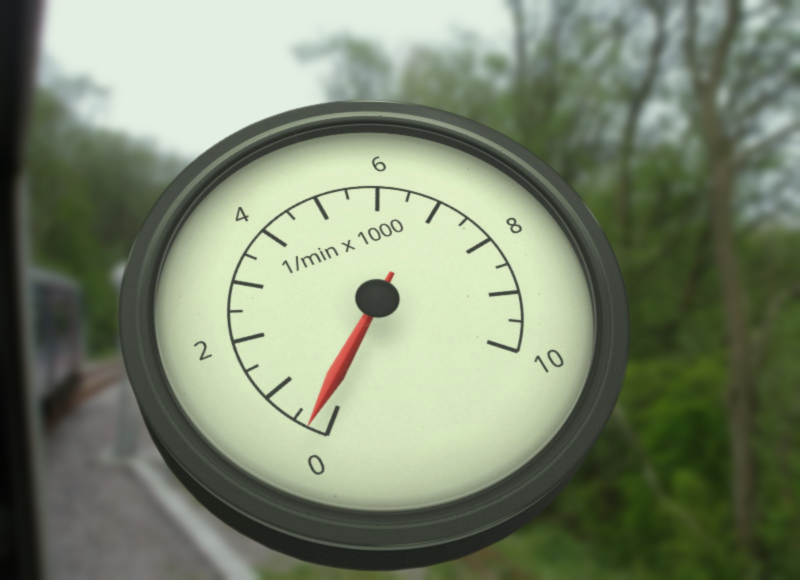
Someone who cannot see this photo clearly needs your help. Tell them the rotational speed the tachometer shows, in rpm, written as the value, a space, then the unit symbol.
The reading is 250 rpm
